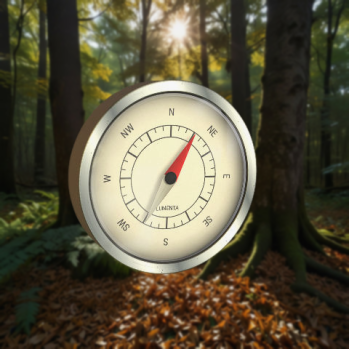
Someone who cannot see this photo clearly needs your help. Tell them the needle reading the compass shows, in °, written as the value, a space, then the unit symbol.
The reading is 30 °
